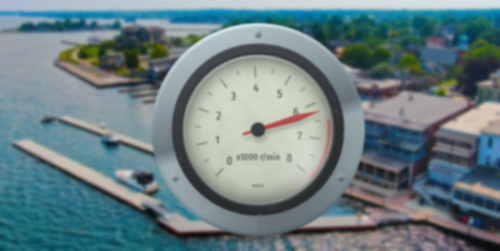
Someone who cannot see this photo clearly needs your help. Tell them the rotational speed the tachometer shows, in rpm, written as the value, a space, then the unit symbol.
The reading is 6250 rpm
